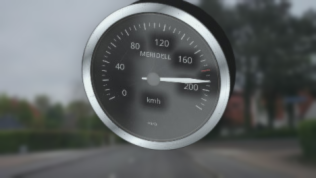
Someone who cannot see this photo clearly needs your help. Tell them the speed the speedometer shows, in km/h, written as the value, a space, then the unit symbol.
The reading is 190 km/h
